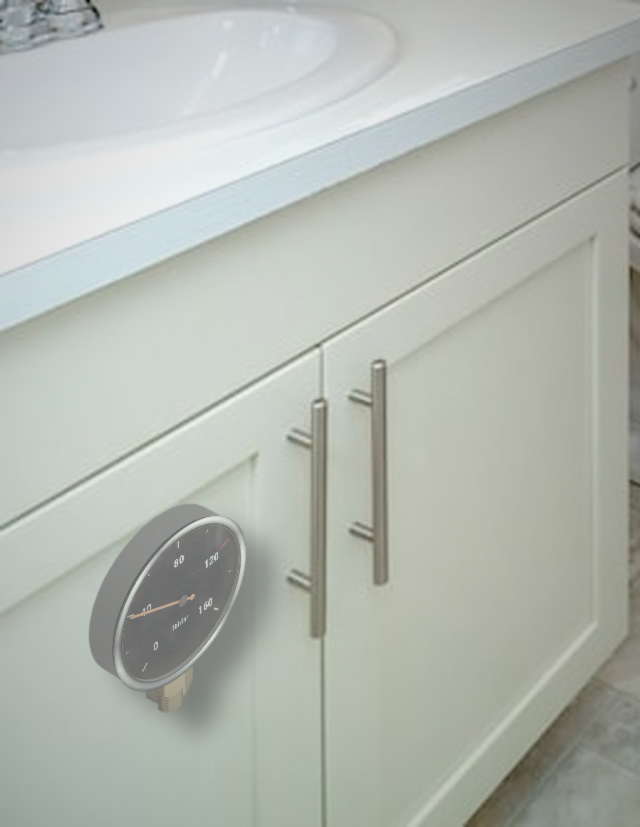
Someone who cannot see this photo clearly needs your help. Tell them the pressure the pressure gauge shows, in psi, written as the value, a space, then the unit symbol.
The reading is 40 psi
